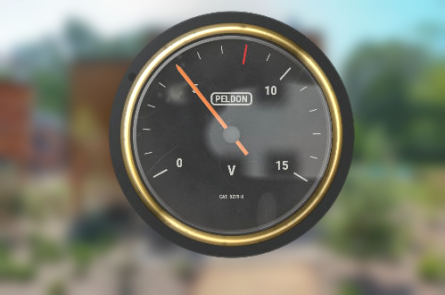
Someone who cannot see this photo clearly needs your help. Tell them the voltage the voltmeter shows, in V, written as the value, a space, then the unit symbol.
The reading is 5 V
